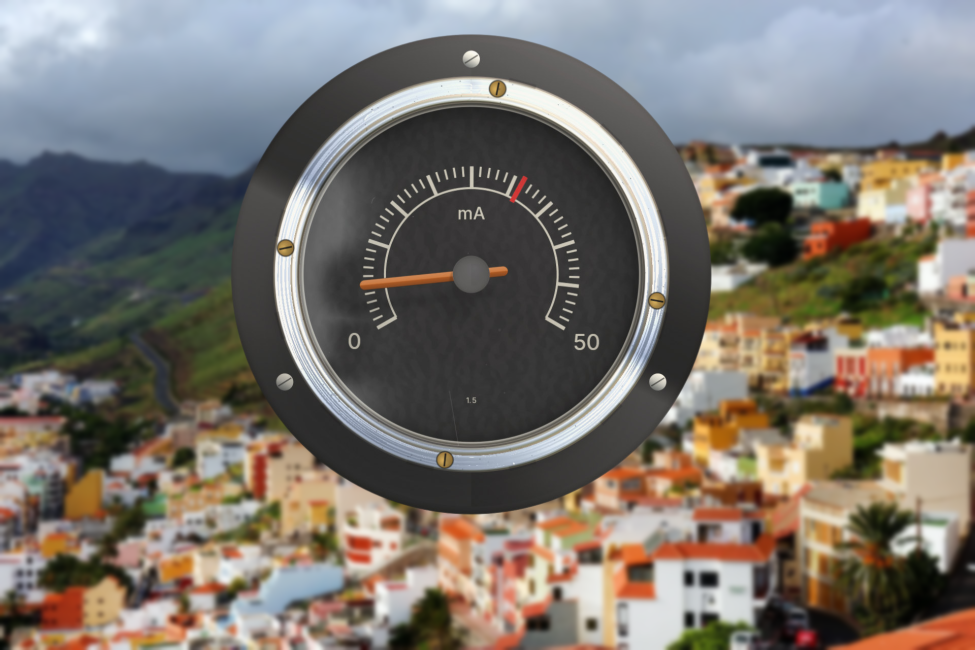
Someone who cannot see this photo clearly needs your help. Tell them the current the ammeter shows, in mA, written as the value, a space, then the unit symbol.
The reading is 5 mA
